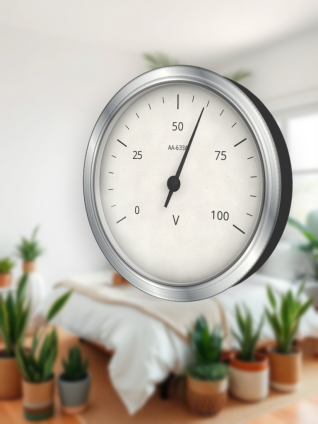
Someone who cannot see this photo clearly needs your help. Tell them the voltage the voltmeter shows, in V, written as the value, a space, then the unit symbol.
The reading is 60 V
